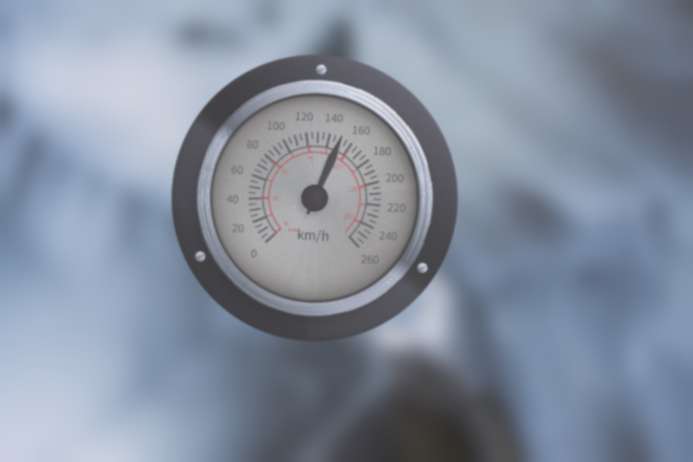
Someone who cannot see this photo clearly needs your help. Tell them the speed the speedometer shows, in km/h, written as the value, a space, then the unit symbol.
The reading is 150 km/h
